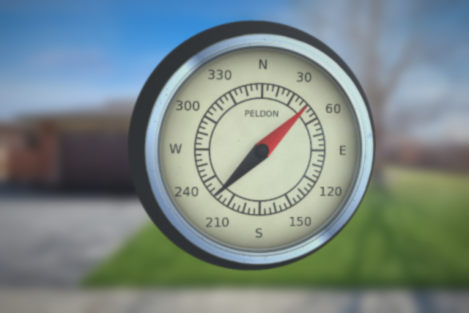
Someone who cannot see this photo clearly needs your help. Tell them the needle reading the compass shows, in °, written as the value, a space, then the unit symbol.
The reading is 45 °
